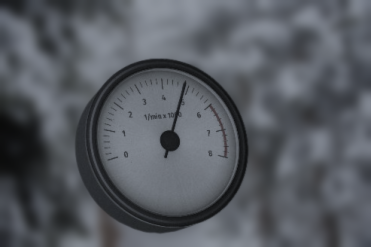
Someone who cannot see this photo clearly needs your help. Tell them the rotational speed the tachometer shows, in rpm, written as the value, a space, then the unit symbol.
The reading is 4800 rpm
